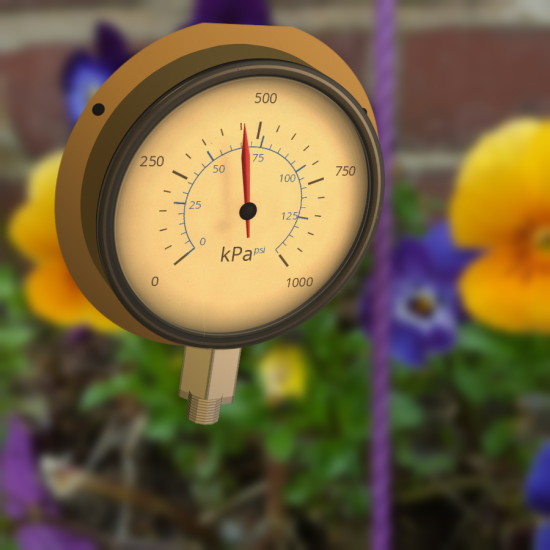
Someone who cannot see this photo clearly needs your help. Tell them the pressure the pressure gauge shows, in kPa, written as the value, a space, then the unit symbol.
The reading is 450 kPa
